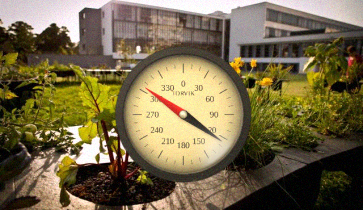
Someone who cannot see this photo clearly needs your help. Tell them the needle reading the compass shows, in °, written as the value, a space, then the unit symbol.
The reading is 305 °
